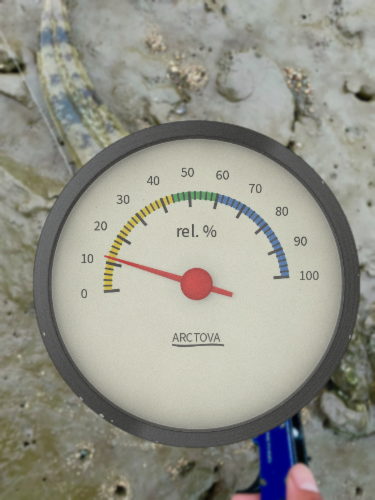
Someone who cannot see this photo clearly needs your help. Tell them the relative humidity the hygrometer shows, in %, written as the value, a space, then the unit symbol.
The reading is 12 %
